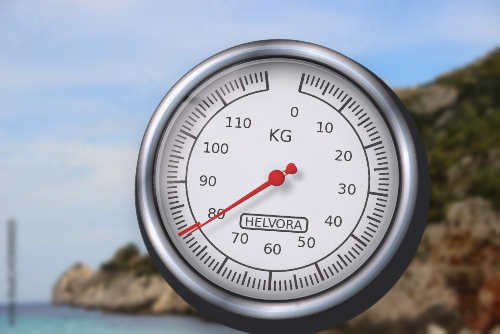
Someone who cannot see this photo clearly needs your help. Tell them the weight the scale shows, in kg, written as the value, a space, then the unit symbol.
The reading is 79 kg
